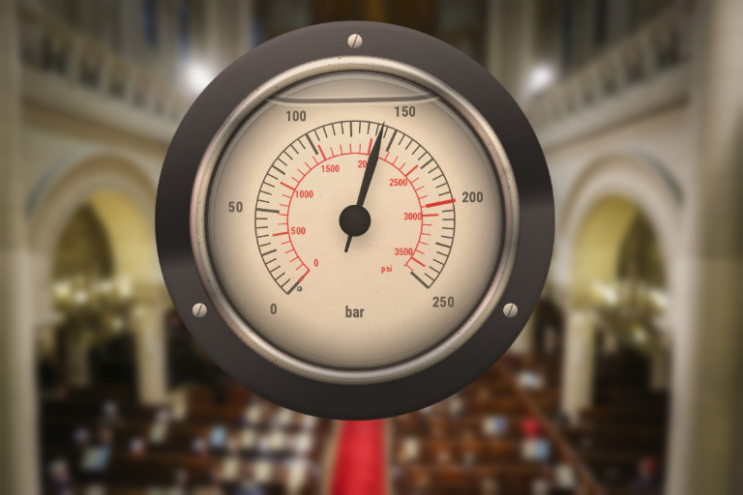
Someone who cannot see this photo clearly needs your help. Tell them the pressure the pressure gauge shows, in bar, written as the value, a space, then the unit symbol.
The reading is 142.5 bar
